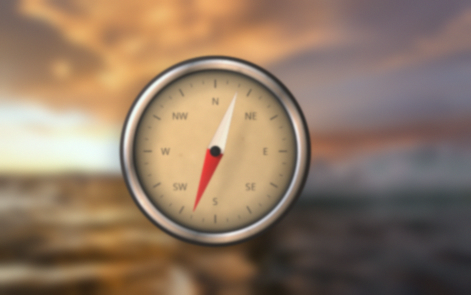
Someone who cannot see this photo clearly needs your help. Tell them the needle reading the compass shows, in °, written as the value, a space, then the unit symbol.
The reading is 200 °
